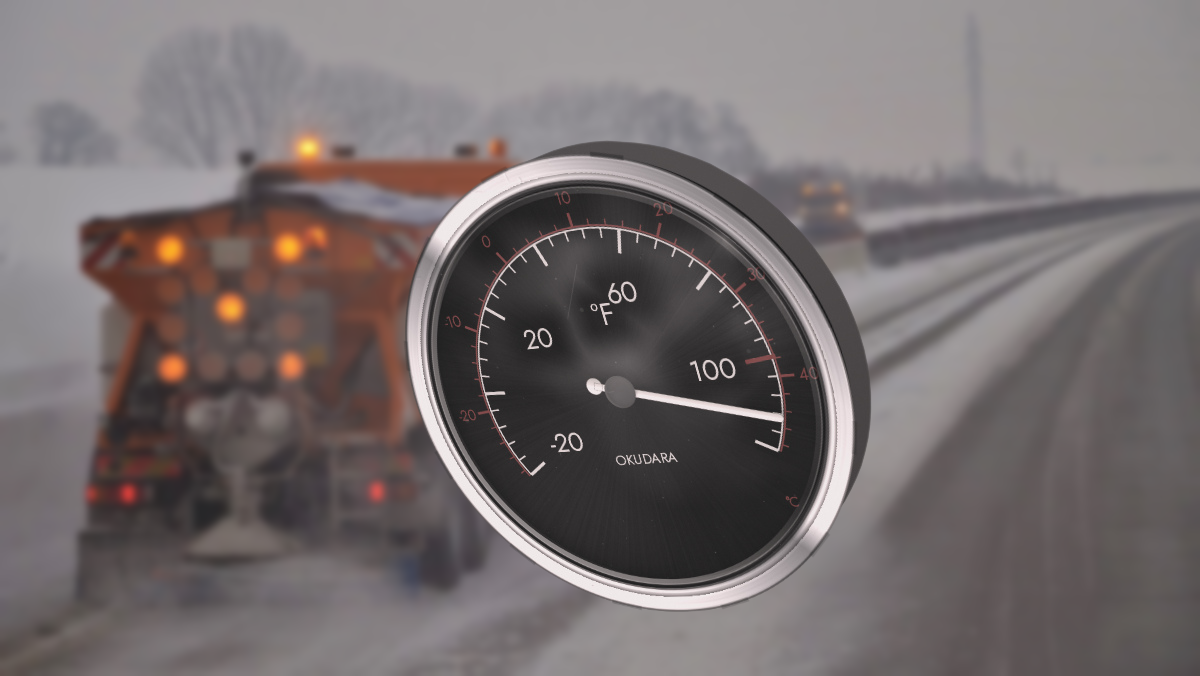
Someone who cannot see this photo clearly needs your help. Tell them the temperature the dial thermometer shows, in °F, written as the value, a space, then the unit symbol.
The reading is 112 °F
